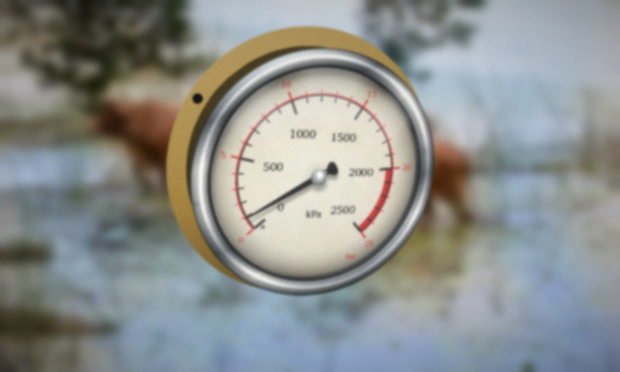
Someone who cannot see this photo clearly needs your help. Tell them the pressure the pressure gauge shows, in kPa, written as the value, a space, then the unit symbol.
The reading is 100 kPa
